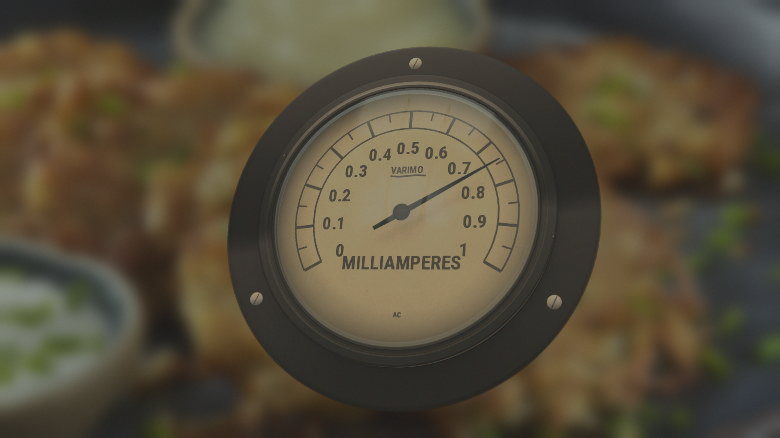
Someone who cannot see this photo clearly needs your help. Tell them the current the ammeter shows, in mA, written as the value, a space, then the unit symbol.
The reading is 0.75 mA
